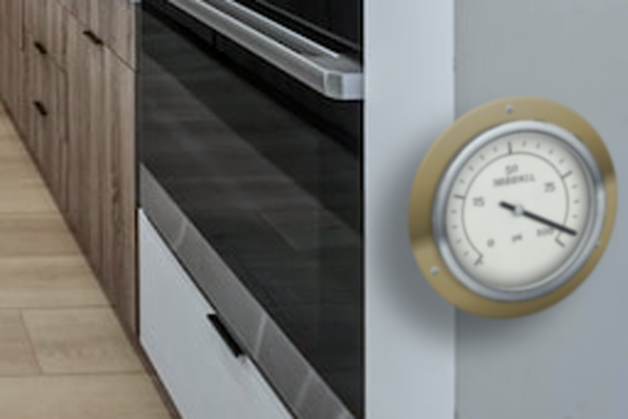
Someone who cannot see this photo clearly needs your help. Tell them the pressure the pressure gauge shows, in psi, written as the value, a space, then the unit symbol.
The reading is 95 psi
